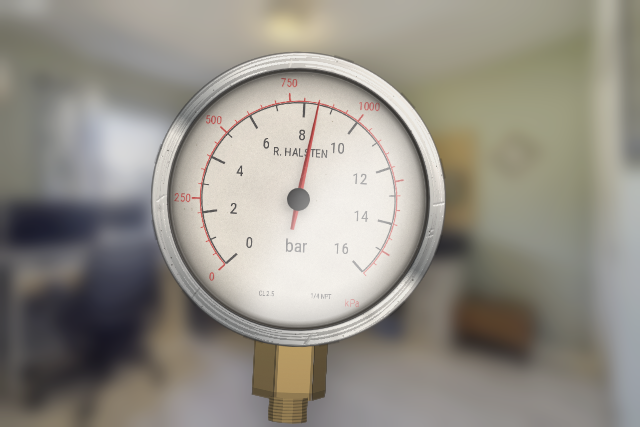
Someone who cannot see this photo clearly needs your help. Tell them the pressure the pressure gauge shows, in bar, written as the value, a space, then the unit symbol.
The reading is 8.5 bar
